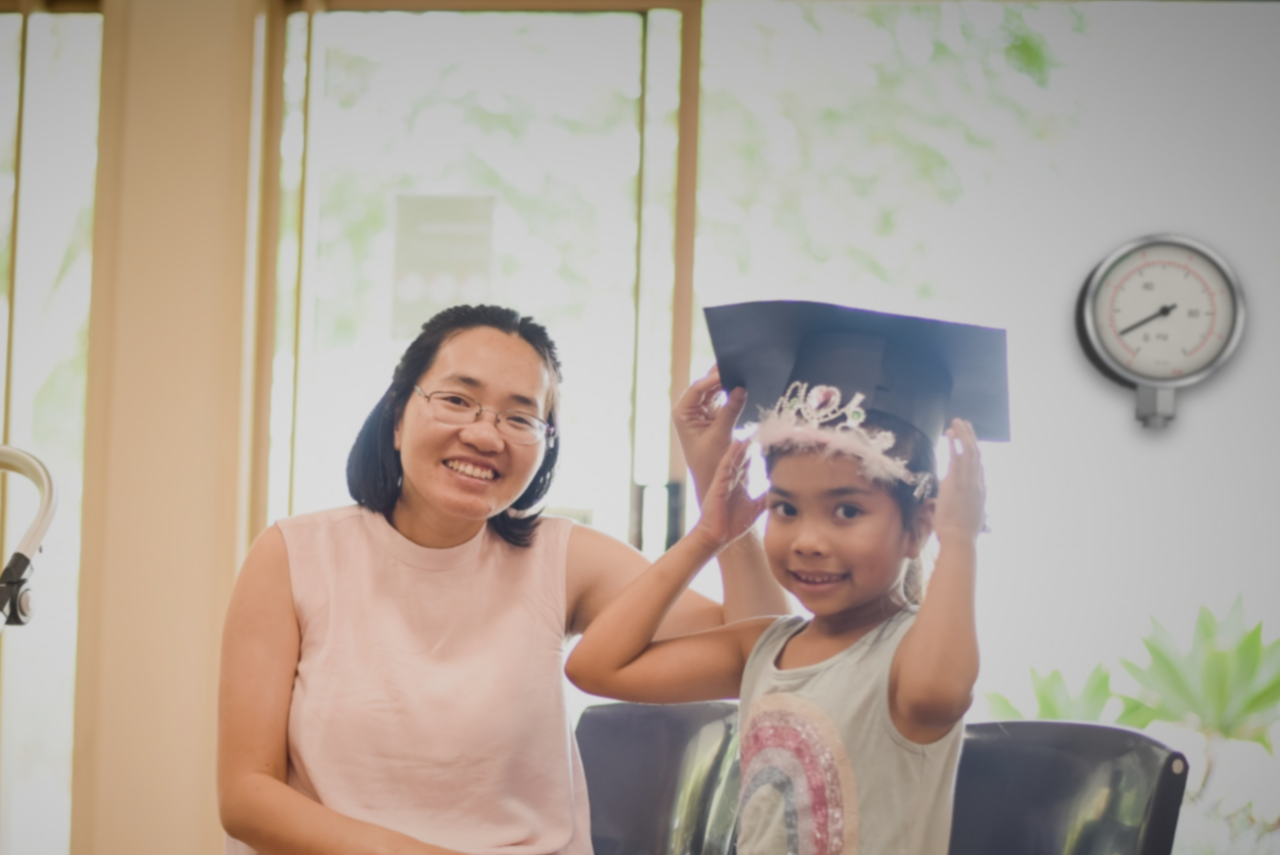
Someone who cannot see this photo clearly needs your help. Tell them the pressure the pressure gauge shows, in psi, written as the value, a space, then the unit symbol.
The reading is 10 psi
